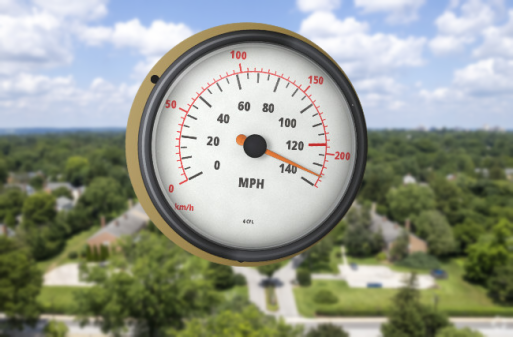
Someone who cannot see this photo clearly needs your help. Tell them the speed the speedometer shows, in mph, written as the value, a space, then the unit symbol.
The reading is 135 mph
